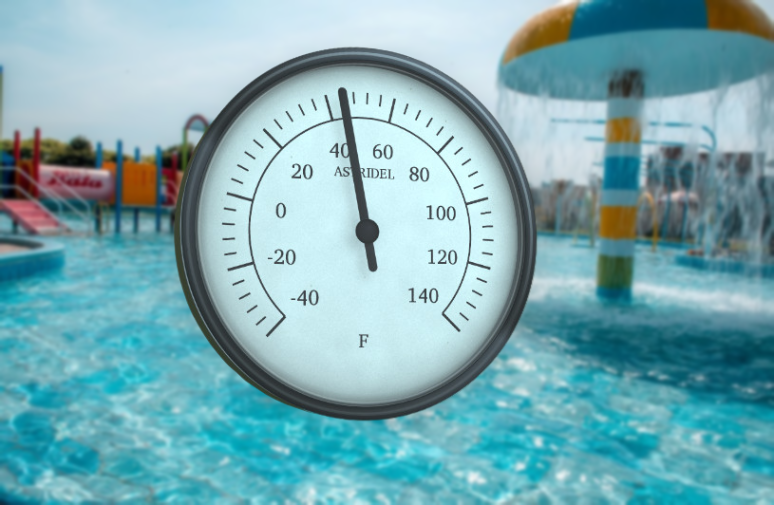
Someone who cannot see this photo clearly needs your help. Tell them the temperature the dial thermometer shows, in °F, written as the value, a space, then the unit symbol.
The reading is 44 °F
